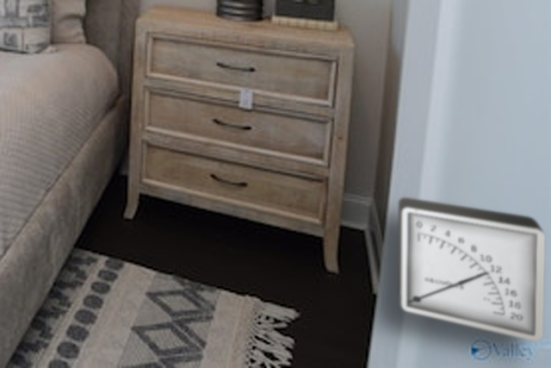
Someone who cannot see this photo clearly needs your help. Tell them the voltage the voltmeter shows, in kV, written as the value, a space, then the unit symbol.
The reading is 12 kV
